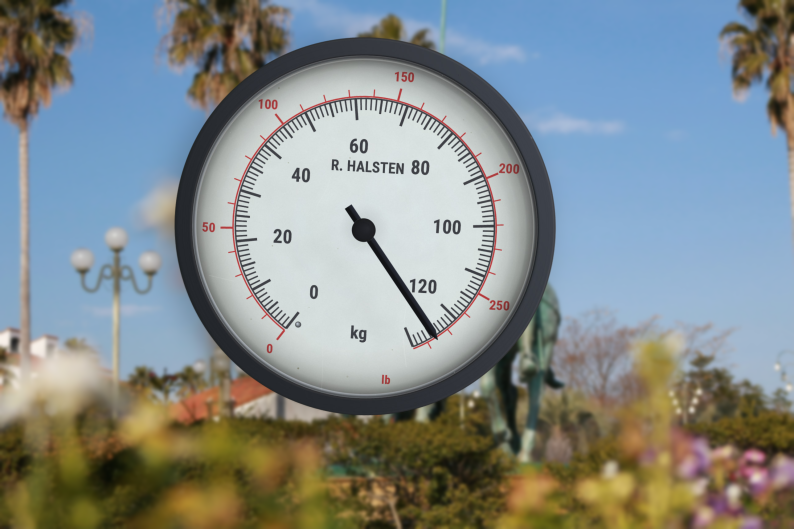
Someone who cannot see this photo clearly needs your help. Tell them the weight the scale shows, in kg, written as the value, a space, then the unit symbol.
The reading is 125 kg
